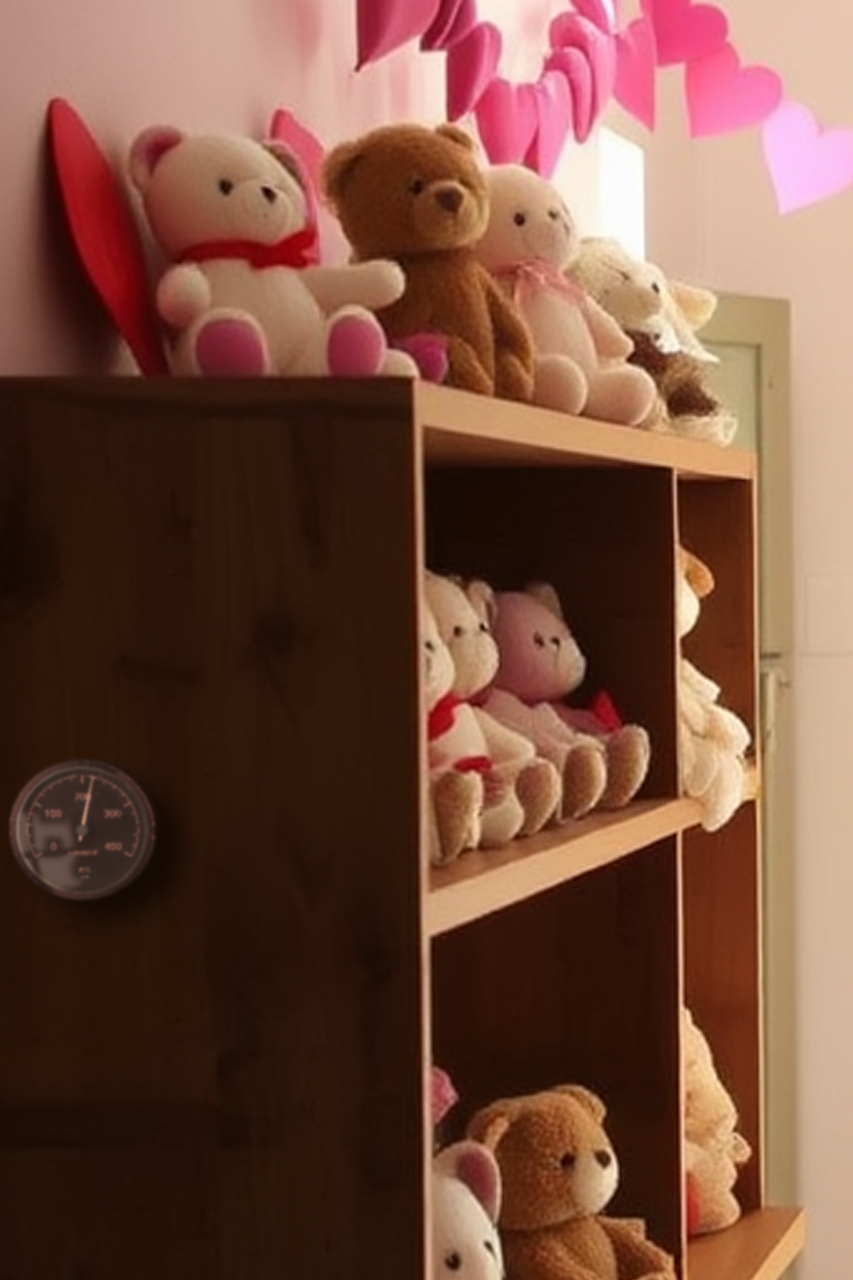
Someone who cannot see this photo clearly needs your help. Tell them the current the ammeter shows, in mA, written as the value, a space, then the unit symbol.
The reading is 220 mA
